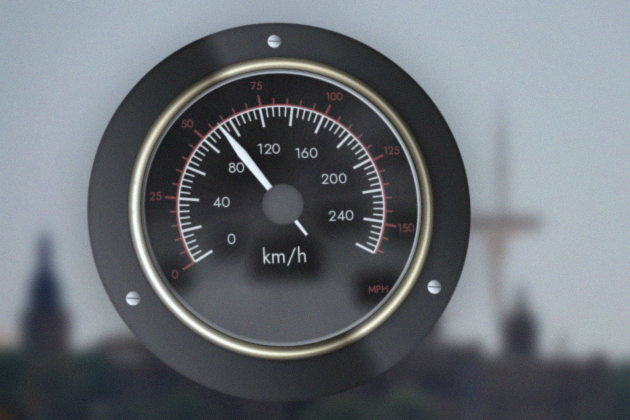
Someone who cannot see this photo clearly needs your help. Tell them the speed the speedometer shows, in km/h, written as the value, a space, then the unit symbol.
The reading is 92 km/h
